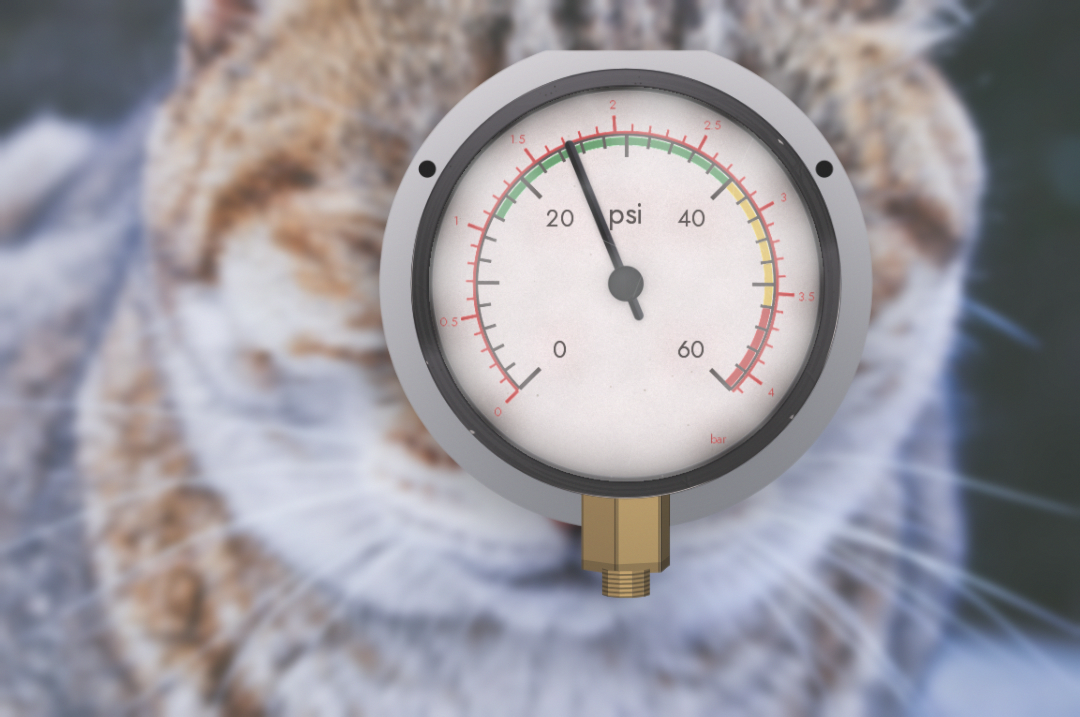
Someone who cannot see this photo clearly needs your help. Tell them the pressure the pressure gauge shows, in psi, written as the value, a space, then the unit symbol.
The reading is 25 psi
